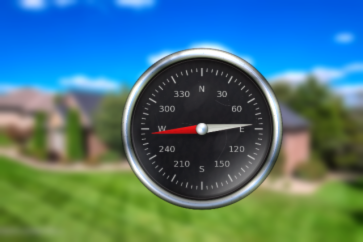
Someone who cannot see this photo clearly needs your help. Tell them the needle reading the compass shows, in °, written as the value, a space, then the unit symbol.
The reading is 265 °
